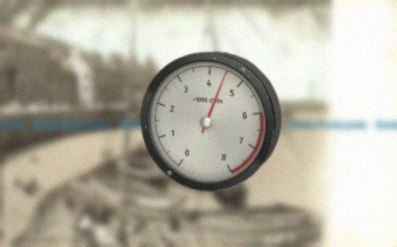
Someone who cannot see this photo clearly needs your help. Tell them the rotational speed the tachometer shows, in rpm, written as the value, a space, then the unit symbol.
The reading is 4500 rpm
